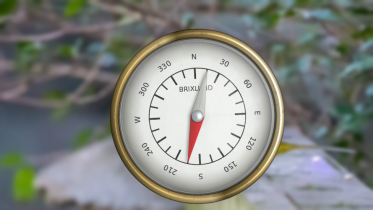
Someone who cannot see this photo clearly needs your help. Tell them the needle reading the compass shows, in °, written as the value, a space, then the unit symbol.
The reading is 195 °
